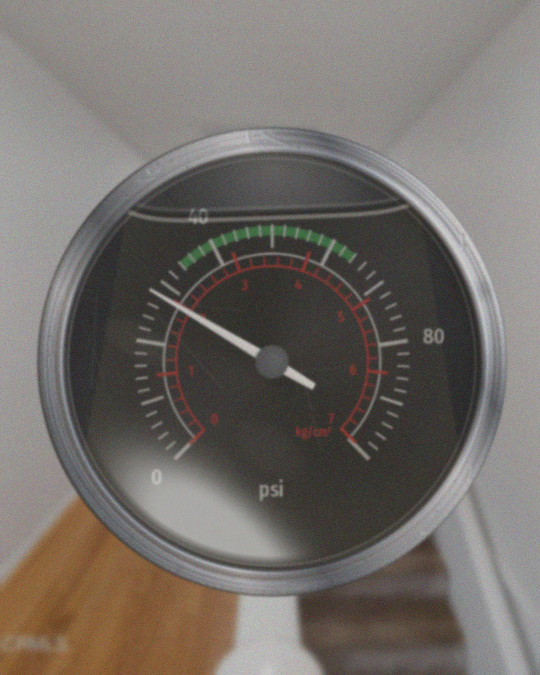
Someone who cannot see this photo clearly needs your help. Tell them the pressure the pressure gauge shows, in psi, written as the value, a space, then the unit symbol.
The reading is 28 psi
